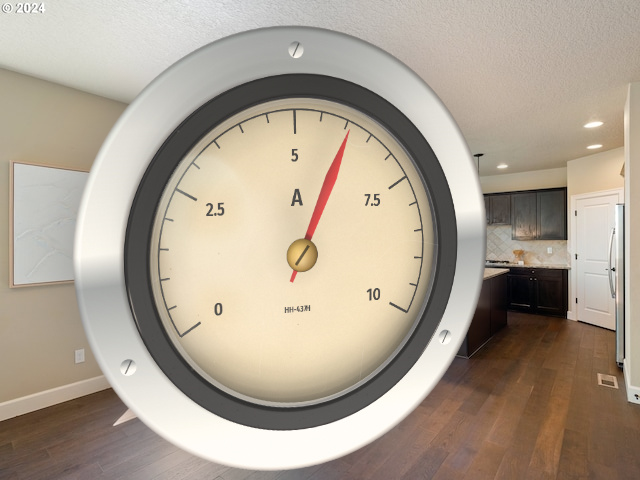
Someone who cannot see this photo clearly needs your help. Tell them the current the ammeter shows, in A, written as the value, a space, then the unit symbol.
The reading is 6 A
